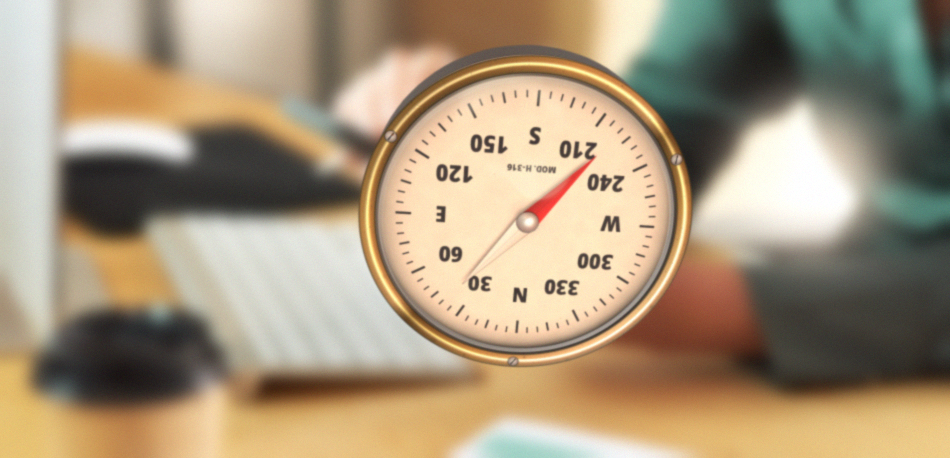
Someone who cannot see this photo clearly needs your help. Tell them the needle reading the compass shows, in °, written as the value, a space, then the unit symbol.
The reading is 220 °
